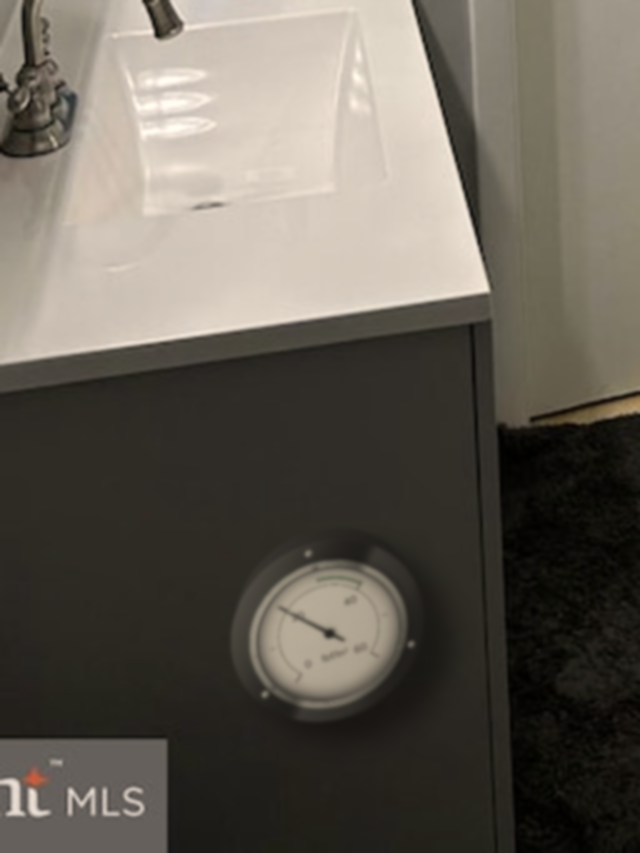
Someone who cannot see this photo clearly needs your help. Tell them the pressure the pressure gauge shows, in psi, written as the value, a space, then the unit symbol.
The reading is 20 psi
